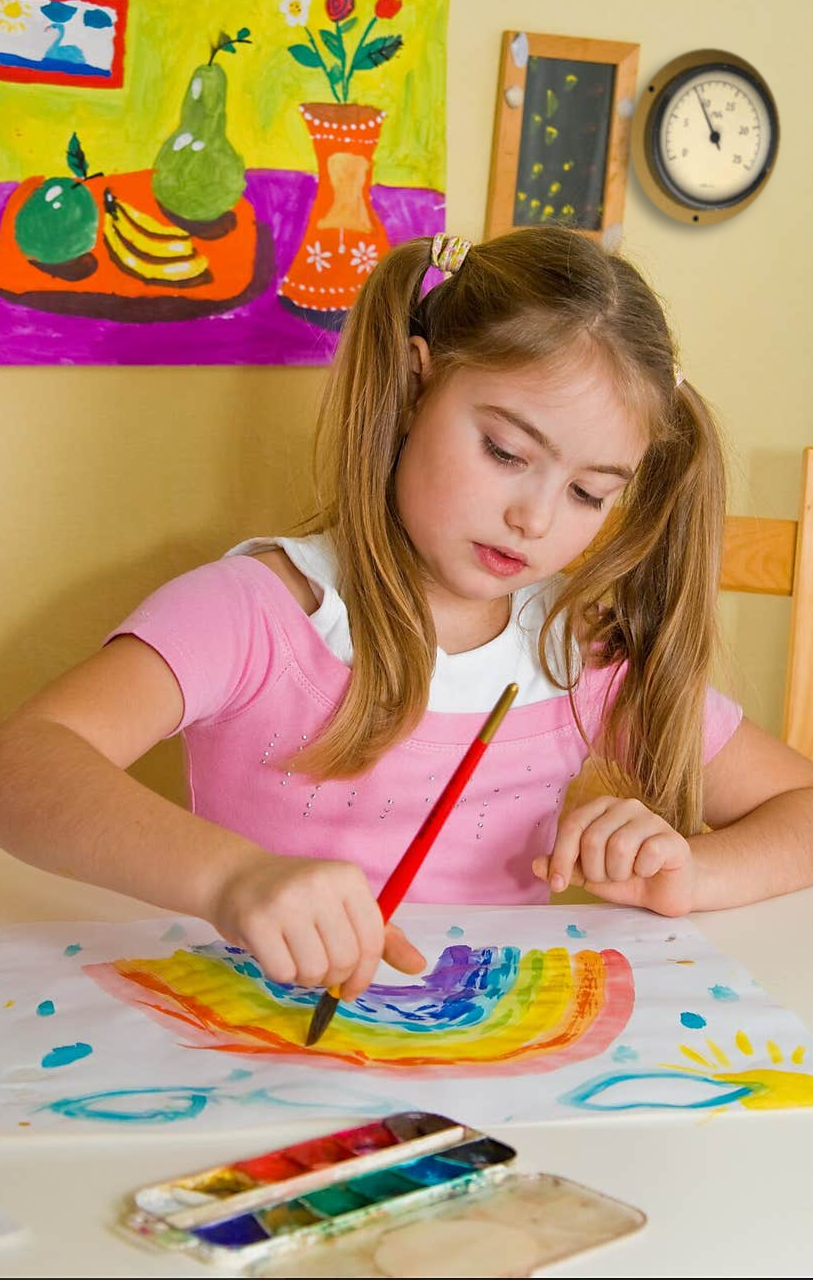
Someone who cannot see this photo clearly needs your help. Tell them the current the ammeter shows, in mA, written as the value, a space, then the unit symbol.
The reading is 9 mA
